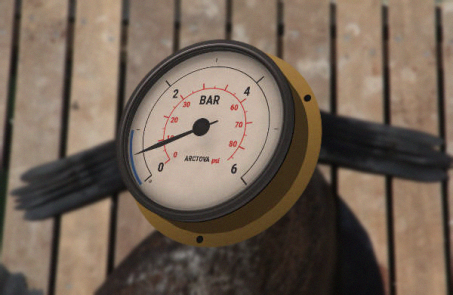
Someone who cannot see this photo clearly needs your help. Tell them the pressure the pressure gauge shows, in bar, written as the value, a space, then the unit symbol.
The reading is 0.5 bar
